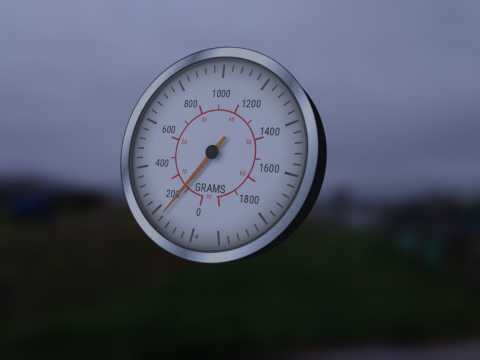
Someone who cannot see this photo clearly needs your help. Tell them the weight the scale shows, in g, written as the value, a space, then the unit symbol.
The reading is 160 g
